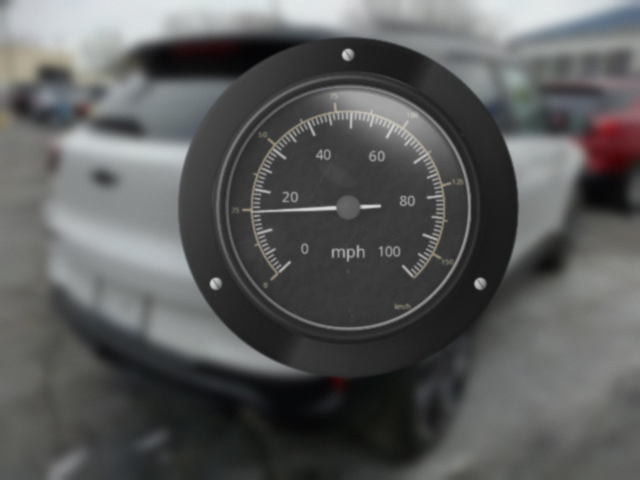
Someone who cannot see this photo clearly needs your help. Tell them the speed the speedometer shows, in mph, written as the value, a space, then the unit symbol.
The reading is 15 mph
